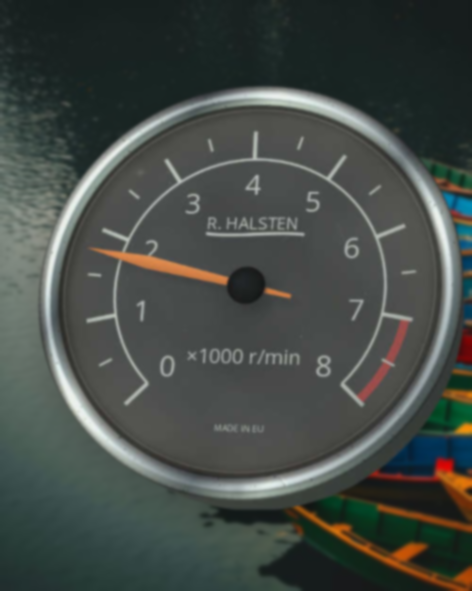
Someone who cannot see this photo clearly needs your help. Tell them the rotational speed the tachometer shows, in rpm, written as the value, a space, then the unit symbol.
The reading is 1750 rpm
